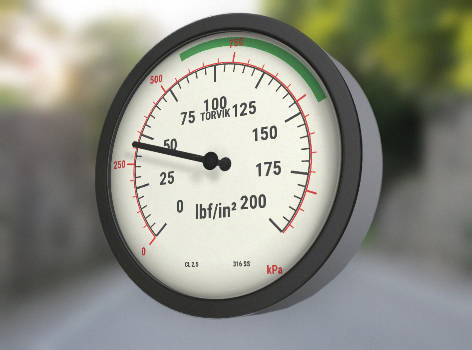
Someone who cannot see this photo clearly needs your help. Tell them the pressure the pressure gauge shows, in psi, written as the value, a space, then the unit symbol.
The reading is 45 psi
